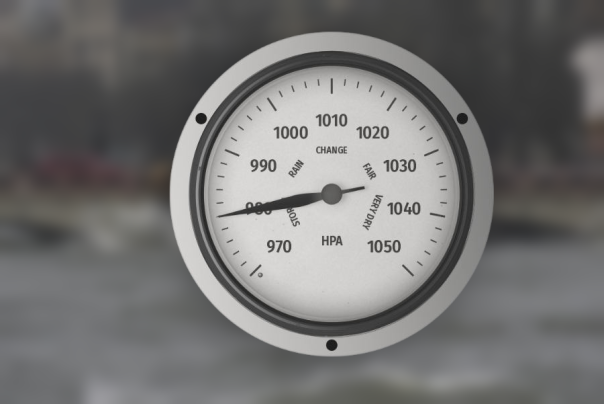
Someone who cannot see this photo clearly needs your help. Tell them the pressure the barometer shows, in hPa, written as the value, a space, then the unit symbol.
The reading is 980 hPa
